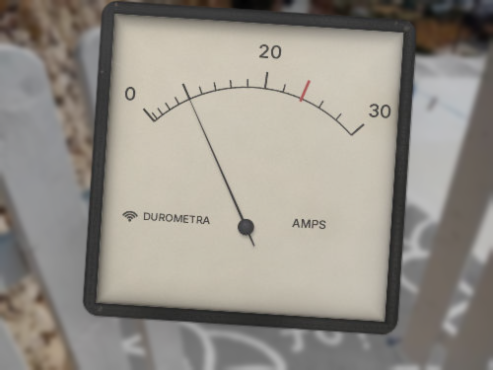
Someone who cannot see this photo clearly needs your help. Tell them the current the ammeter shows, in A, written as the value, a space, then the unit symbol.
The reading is 10 A
